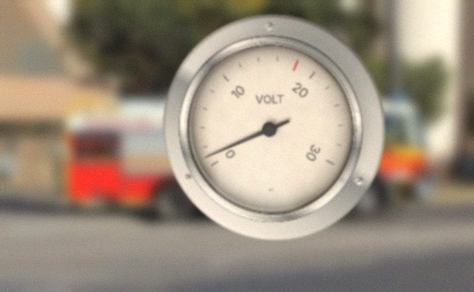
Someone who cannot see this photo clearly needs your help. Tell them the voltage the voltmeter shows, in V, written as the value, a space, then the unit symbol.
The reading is 1 V
